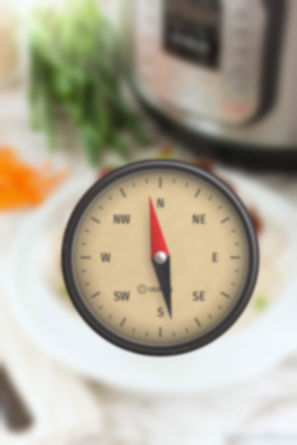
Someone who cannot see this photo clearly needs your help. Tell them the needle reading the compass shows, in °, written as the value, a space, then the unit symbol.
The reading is 350 °
